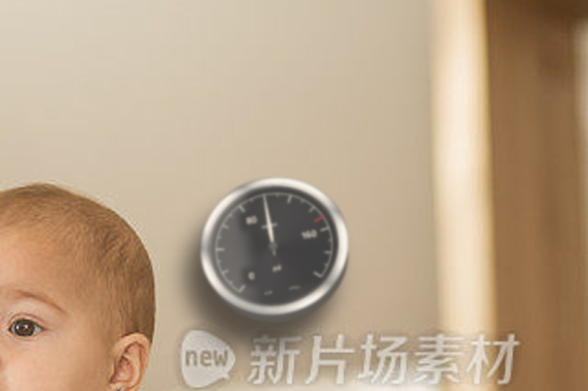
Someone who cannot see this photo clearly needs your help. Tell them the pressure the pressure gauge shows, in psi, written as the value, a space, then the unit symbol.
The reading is 100 psi
